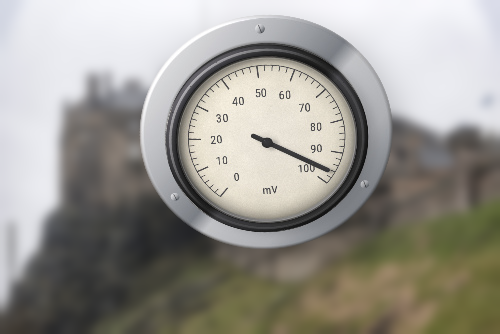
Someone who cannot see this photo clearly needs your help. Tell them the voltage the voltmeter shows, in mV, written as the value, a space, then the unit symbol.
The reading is 96 mV
